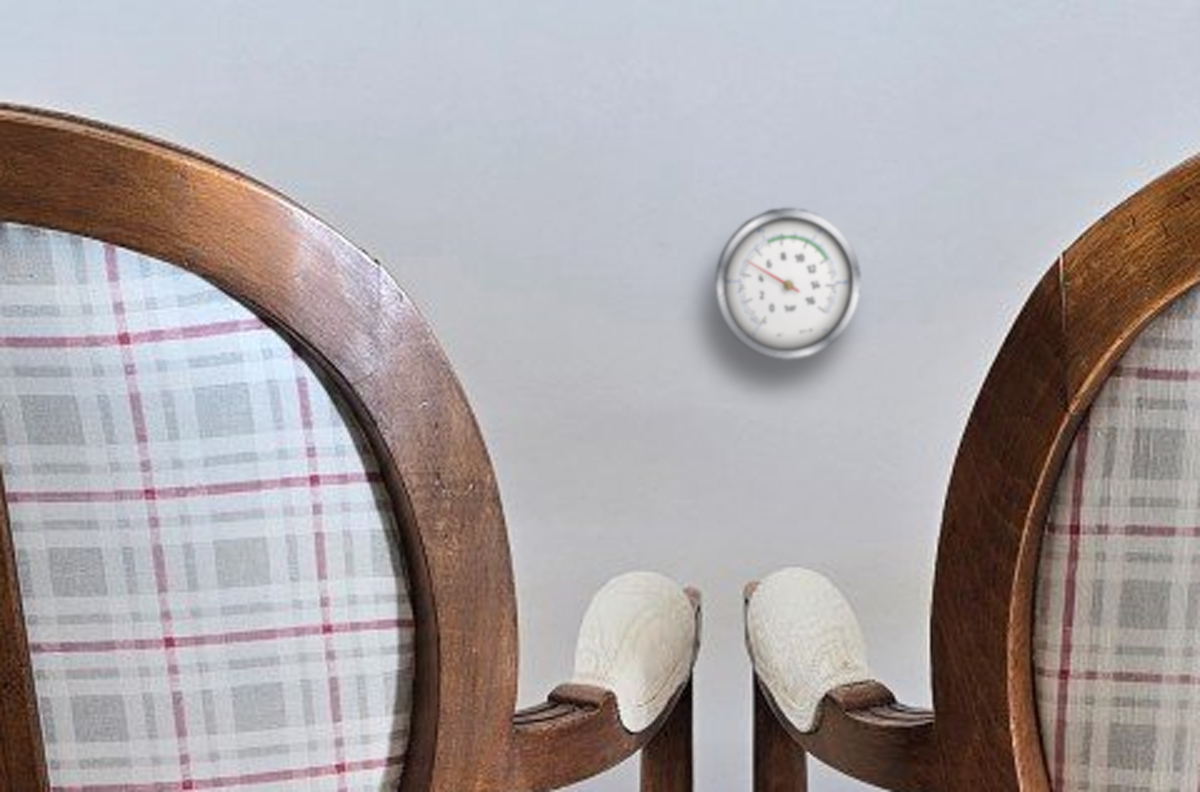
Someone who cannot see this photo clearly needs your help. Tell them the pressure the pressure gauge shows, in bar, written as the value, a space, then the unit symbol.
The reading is 5 bar
